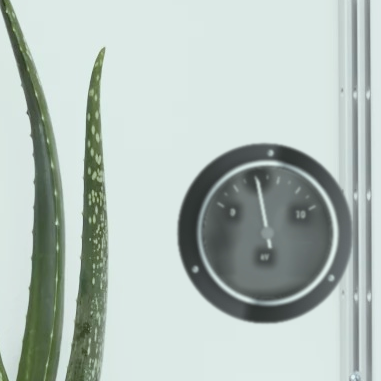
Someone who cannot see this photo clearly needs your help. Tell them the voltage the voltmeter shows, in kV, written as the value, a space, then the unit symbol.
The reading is 4 kV
